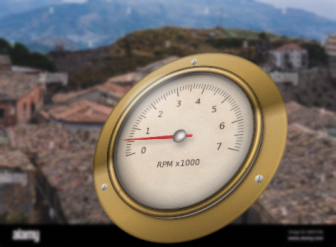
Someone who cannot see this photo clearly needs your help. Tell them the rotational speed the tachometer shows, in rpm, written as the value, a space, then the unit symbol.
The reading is 500 rpm
